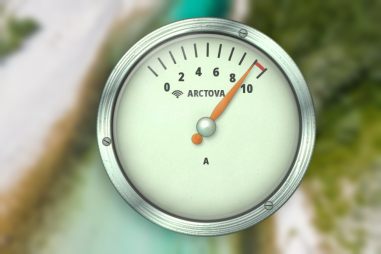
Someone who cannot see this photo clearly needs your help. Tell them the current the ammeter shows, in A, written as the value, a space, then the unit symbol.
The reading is 9 A
